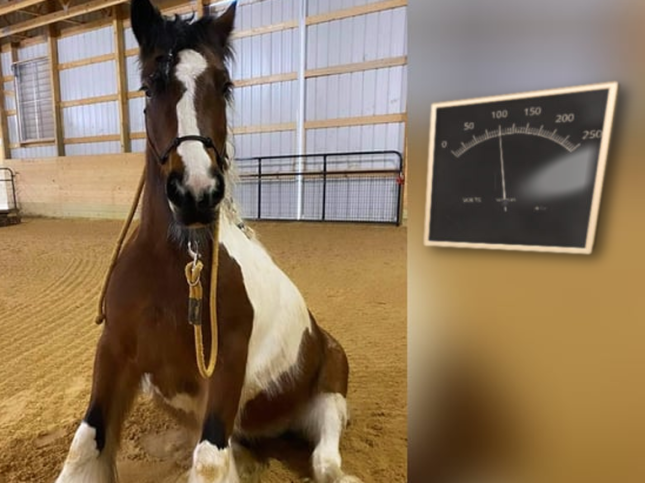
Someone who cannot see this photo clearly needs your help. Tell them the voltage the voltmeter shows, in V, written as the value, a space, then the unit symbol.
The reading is 100 V
